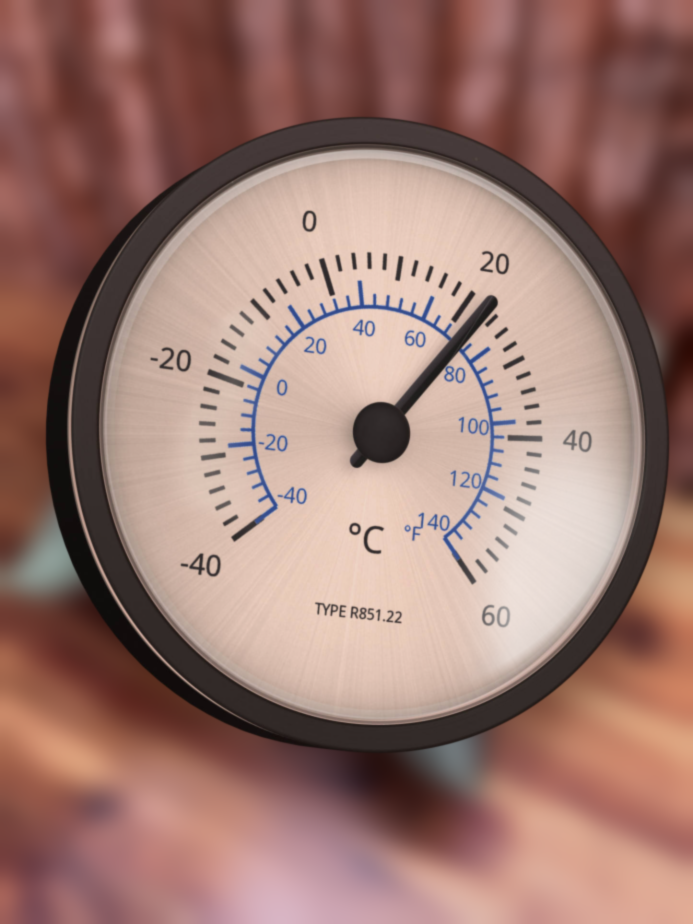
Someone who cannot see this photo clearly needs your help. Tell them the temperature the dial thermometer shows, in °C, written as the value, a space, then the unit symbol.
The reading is 22 °C
